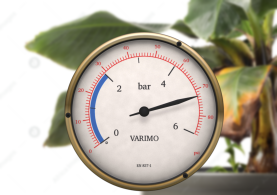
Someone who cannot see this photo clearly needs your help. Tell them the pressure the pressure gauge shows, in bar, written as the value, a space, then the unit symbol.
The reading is 5 bar
